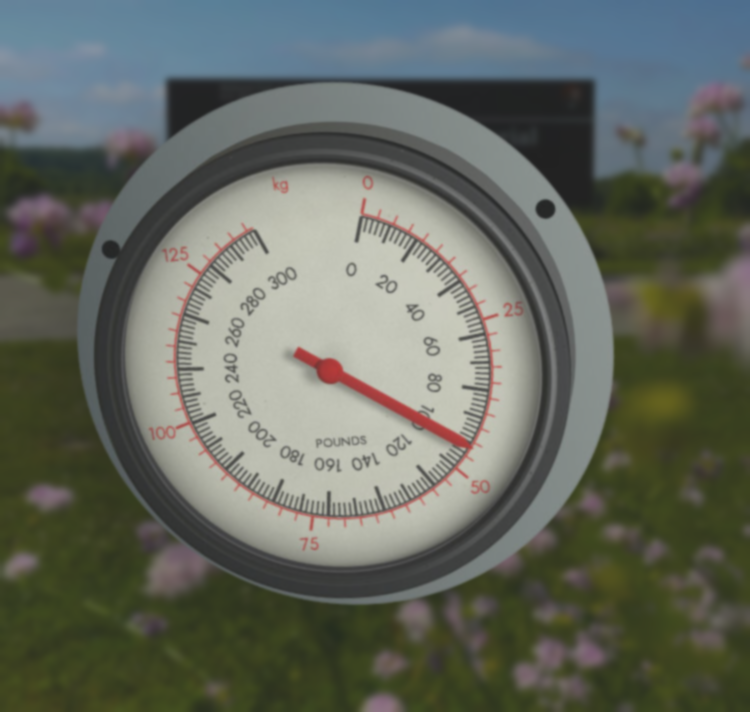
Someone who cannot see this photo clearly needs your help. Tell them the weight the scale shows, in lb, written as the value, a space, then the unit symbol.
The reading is 100 lb
